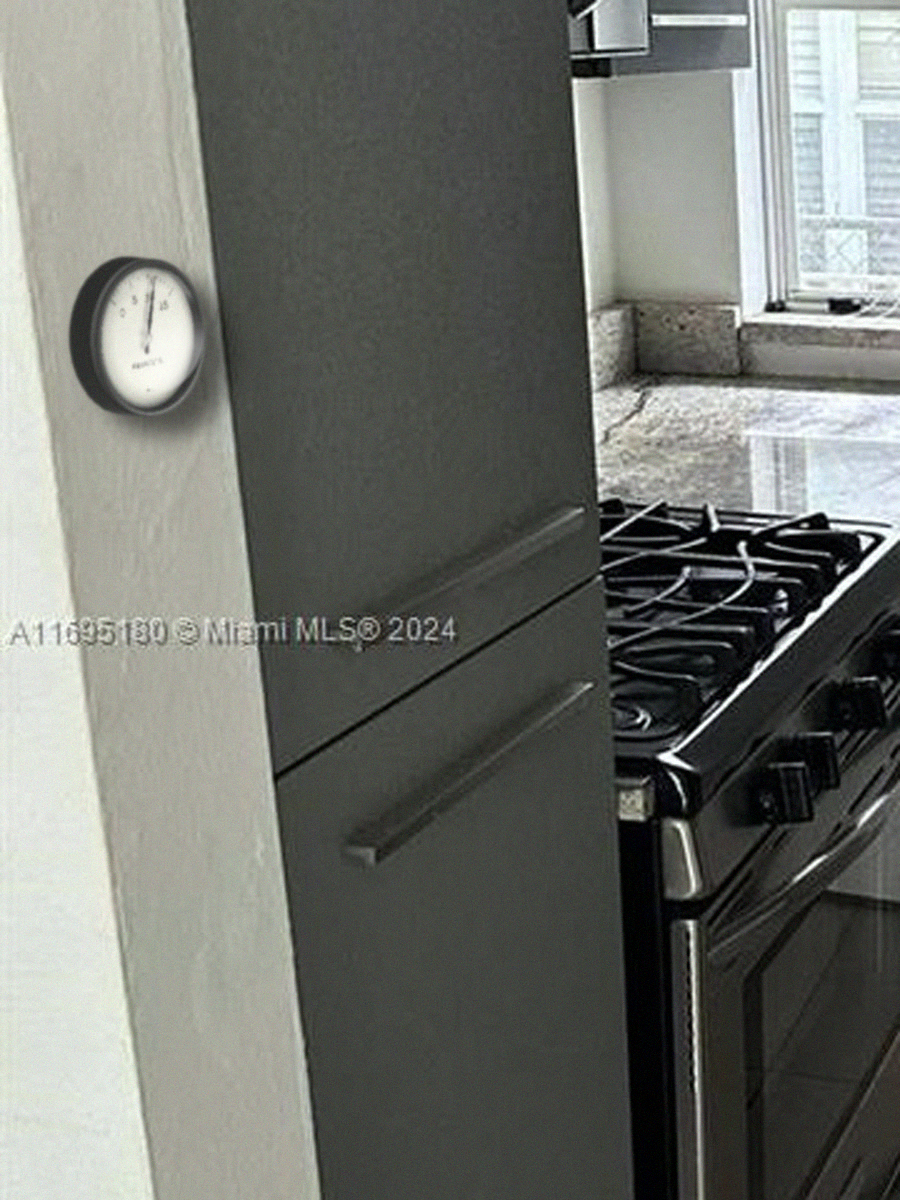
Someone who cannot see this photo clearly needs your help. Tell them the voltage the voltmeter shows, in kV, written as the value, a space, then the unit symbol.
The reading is 10 kV
